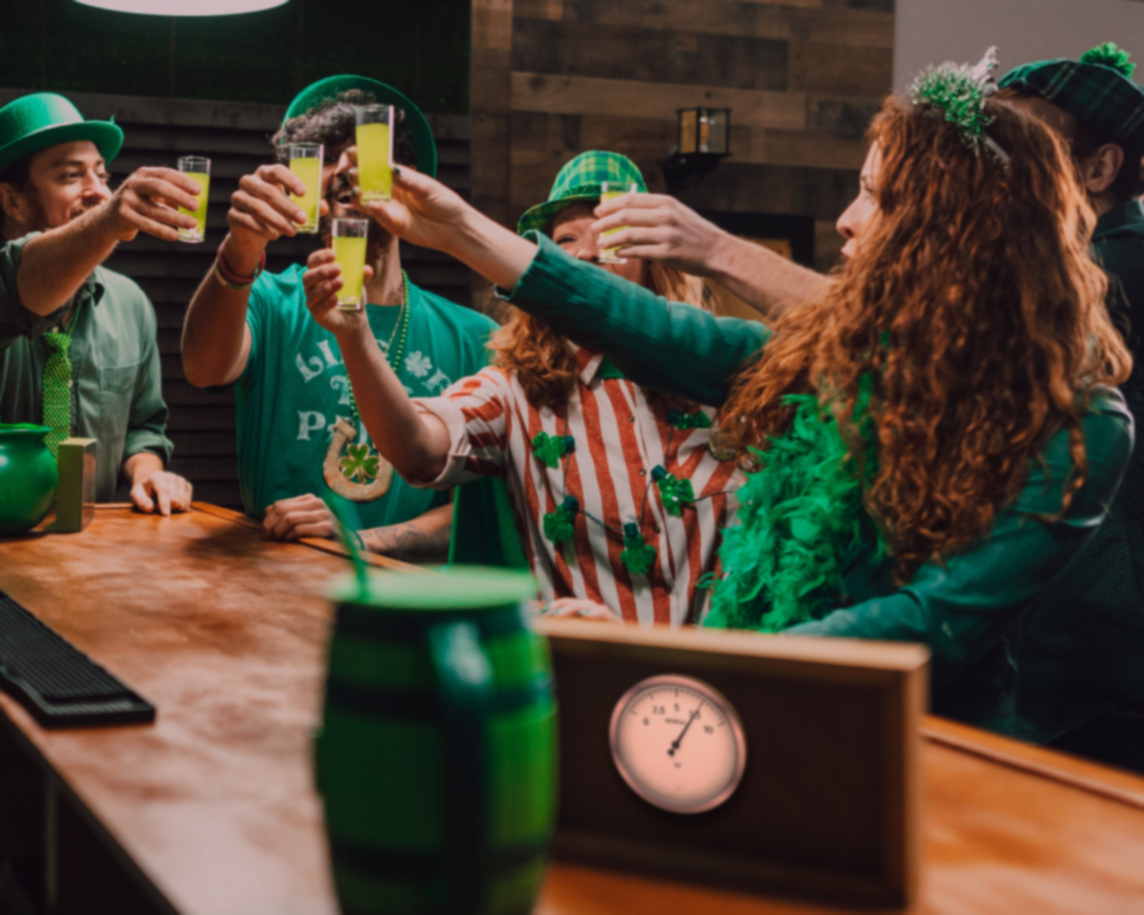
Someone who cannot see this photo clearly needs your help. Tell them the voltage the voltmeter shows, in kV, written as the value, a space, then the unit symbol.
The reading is 7.5 kV
